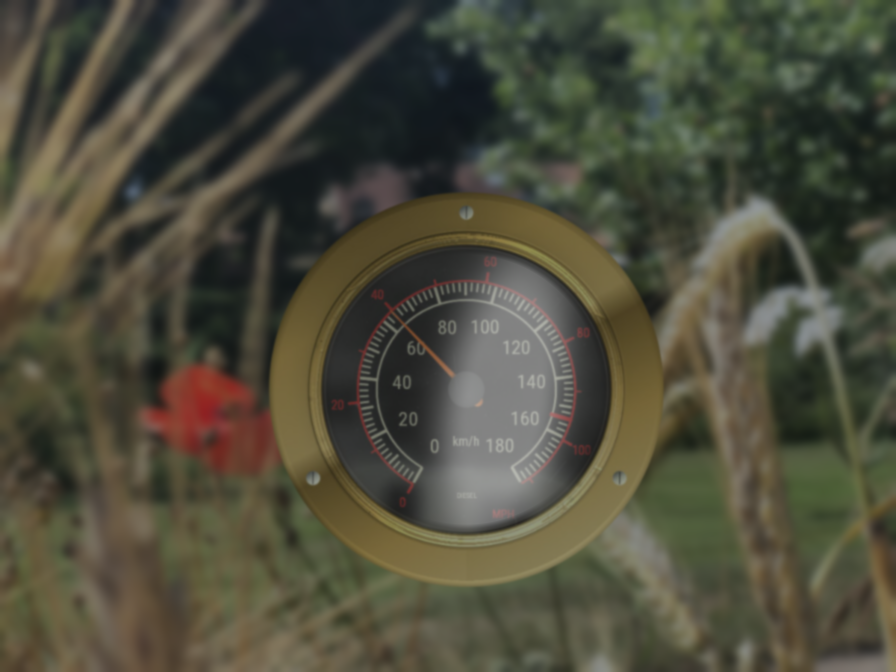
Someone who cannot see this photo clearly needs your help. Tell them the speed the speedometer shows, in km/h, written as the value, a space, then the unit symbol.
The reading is 64 km/h
